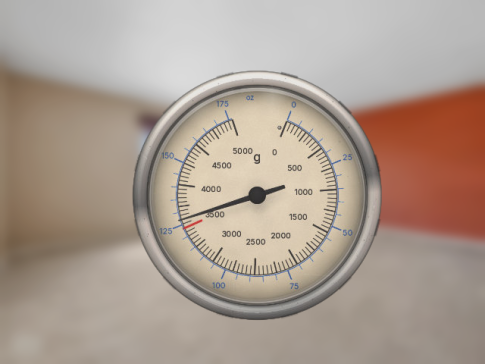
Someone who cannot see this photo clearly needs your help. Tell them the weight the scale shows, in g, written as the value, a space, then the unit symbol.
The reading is 3600 g
